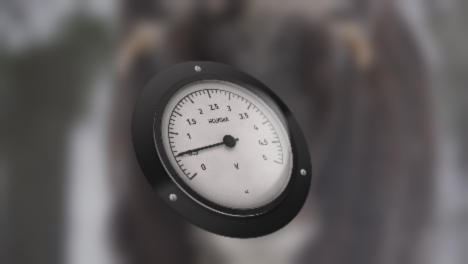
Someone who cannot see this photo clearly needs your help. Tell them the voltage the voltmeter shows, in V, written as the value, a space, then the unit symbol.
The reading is 0.5 V
